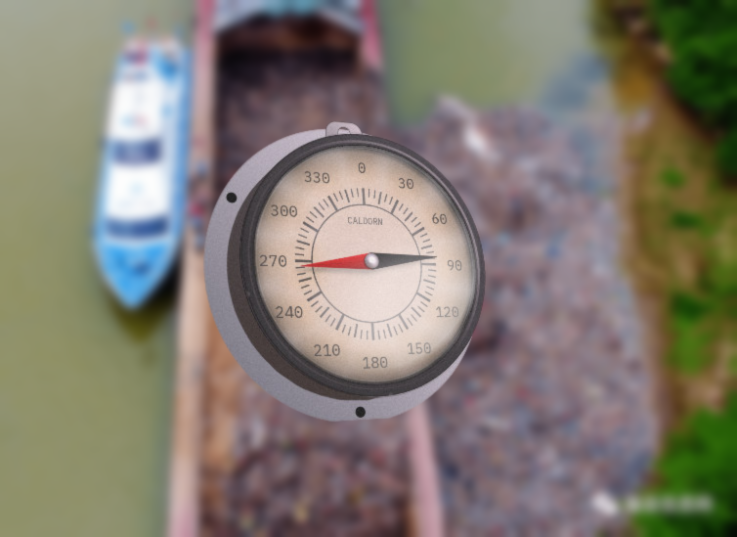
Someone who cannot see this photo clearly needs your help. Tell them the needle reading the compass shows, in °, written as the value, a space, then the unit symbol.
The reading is 265 °
